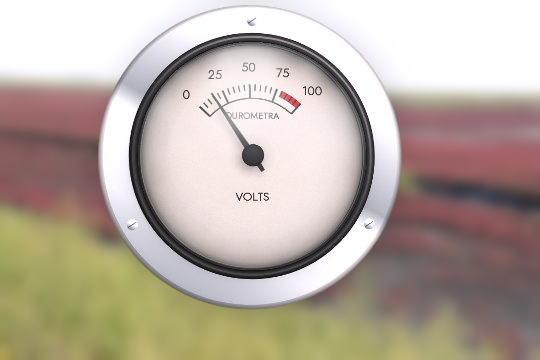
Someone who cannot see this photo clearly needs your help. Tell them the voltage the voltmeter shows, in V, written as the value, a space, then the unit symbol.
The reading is 15 V
